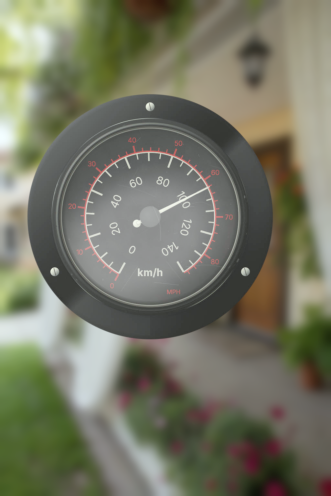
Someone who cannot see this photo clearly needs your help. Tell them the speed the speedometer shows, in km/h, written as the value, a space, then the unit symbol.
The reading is 100 km/h
